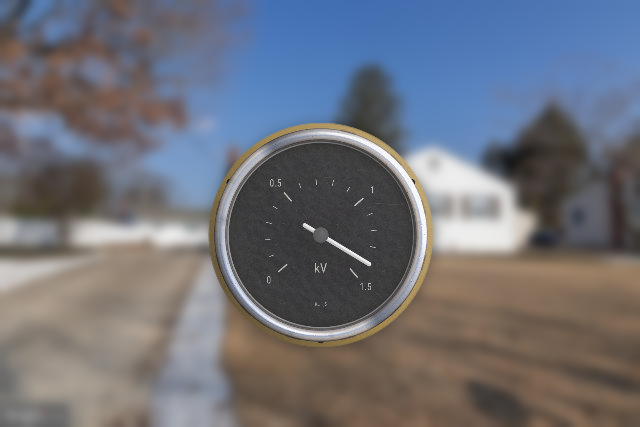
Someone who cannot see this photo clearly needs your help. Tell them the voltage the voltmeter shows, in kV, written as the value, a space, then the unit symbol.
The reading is 1.4 kV
